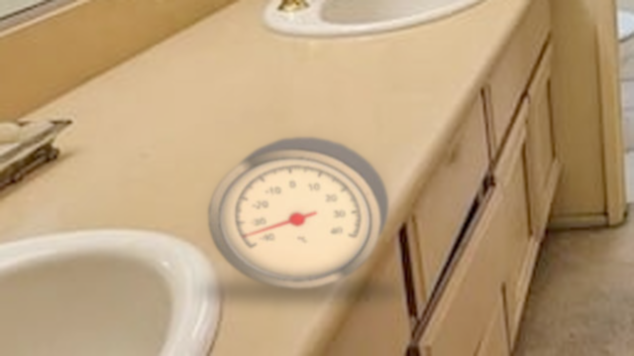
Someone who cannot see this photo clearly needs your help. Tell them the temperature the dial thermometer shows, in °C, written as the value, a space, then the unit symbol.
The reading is -35 °C
